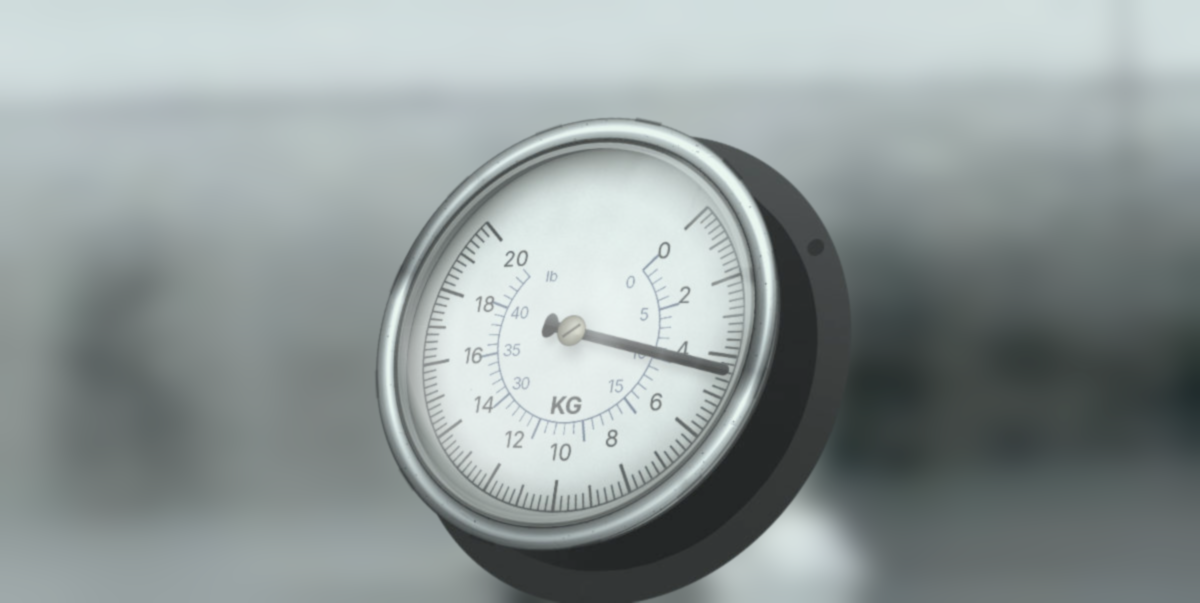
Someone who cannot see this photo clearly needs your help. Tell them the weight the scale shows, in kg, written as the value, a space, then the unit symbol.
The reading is 4.4 kg
